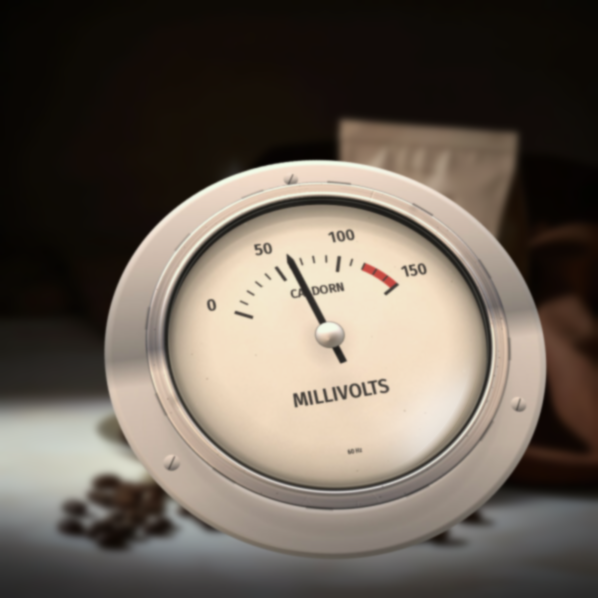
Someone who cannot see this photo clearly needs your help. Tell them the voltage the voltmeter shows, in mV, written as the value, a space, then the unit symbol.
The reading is 60 mV
